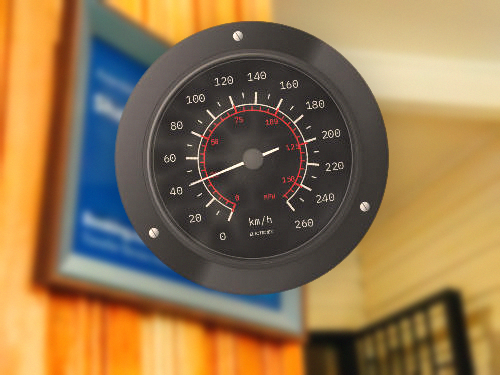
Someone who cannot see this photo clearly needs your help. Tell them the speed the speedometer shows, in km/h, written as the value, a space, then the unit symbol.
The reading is 40 km/h
